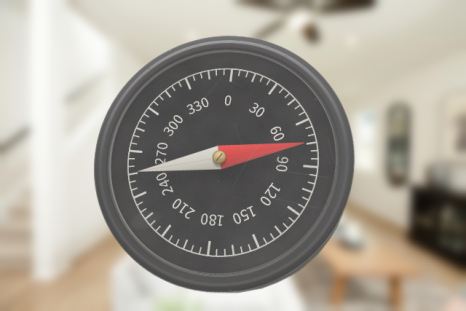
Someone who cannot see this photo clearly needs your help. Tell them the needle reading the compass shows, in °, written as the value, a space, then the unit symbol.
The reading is 75 °
